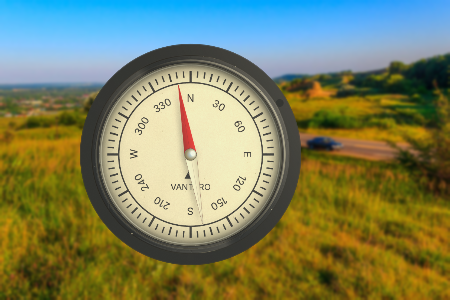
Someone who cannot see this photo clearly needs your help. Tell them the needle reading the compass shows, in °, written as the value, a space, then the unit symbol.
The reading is 350 °
